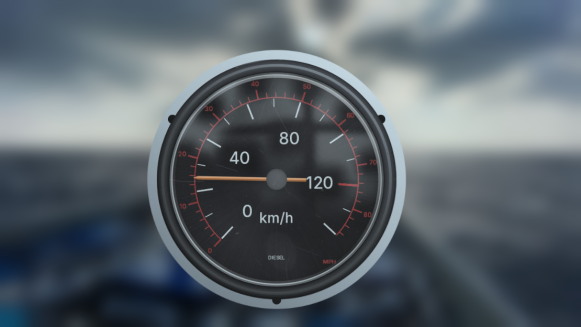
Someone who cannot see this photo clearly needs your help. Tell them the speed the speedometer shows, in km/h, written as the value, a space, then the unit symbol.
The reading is 25 km/h
